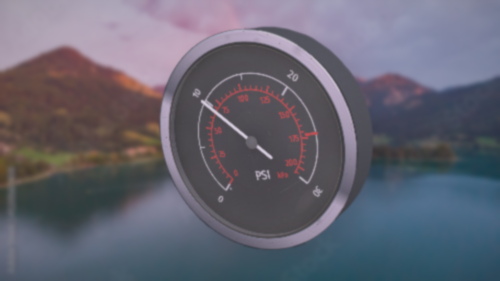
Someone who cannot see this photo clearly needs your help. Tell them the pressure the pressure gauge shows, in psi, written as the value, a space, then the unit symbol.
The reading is 10 psi
